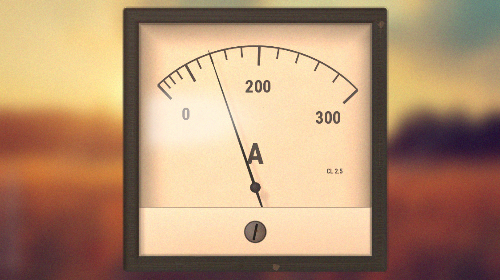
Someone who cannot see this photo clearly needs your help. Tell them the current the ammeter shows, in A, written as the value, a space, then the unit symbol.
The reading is 140 A
